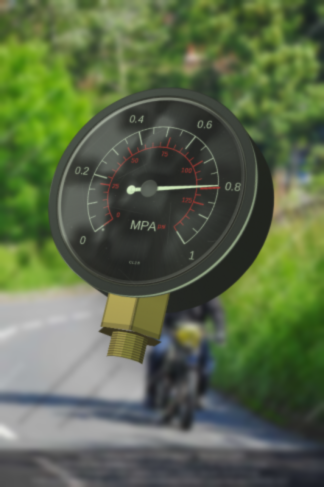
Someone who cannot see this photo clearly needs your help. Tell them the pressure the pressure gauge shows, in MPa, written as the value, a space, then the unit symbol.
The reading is 0.8 MPa
